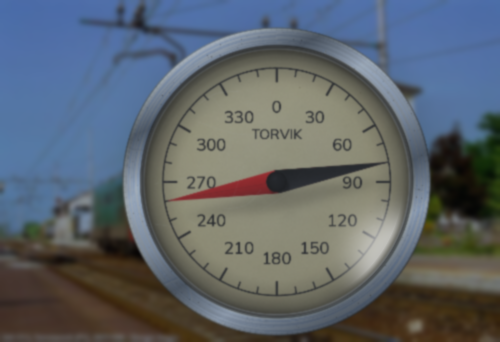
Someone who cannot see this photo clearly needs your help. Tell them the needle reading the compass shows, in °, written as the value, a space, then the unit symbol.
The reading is 260 °
